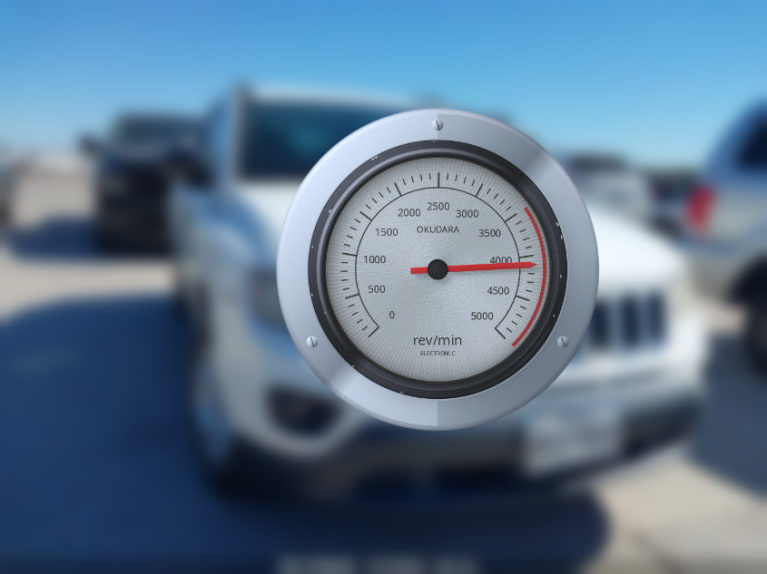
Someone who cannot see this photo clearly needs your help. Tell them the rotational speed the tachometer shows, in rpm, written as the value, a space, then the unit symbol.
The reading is 4100 rpm
